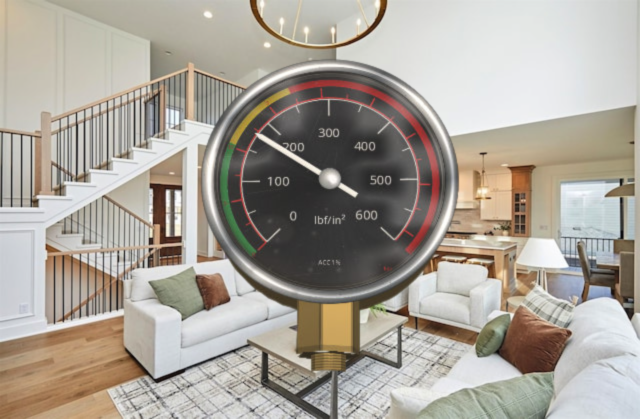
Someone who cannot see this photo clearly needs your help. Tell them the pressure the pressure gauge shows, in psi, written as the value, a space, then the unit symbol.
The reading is 175 psi
